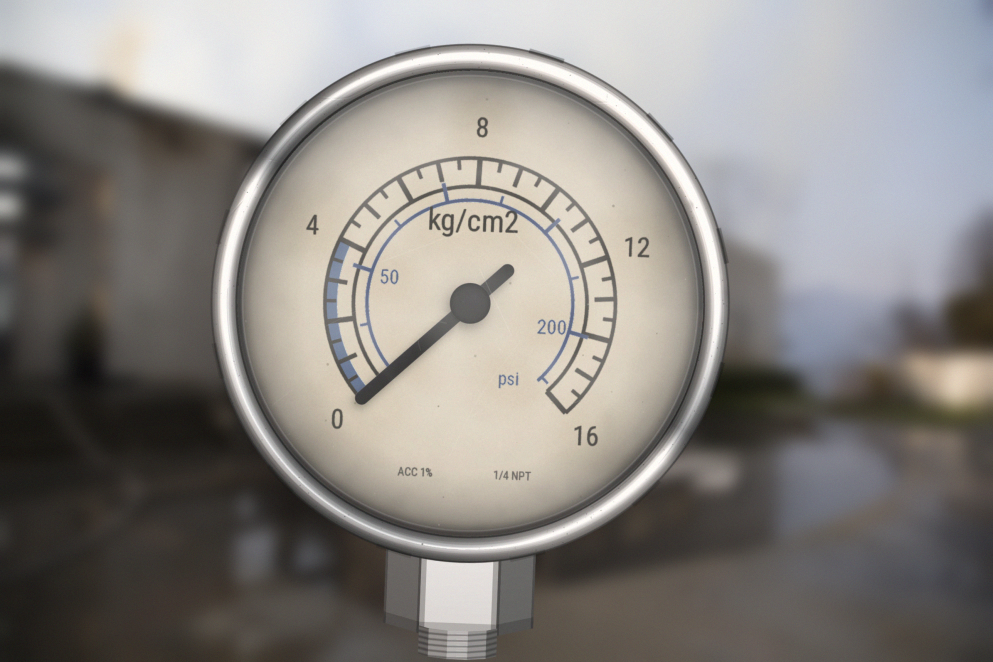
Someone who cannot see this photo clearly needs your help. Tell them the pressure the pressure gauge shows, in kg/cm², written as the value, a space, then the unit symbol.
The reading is 0 kg/cm²
